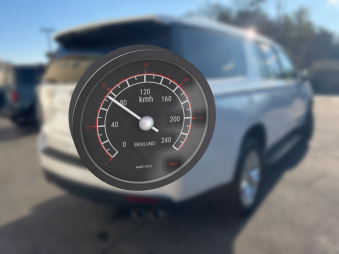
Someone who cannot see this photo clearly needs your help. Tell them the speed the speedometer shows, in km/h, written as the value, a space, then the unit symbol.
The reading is 75 km/h
